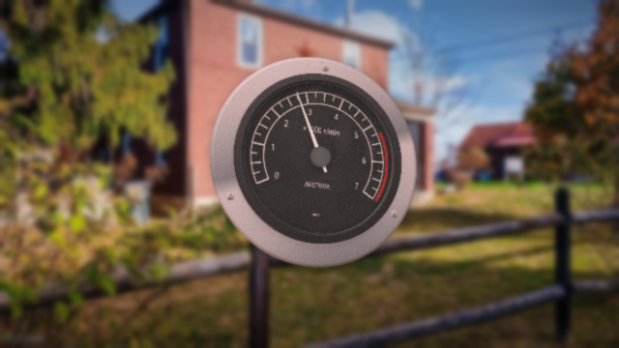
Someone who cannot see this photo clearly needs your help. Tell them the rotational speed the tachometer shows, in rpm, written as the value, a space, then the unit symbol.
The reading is 2750 rpm
